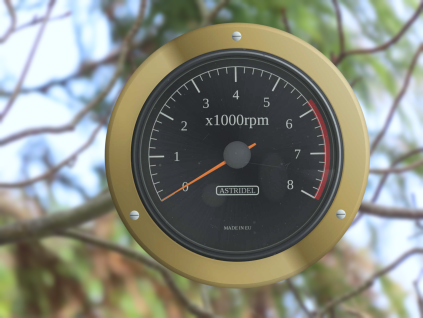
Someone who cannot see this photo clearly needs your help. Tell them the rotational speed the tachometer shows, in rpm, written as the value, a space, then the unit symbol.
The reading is 0 rpm
